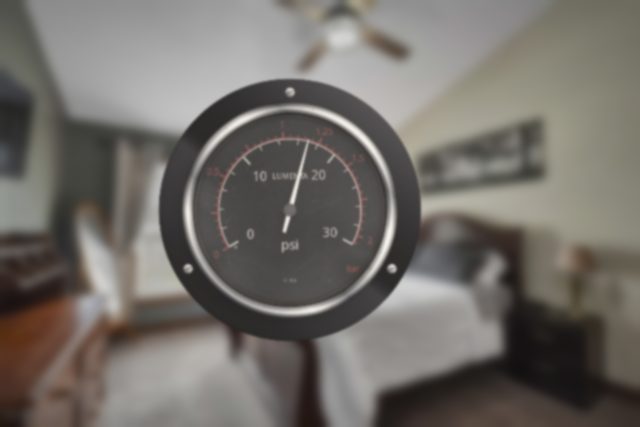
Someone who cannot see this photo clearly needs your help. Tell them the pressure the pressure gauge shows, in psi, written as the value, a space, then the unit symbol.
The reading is 17 psi
